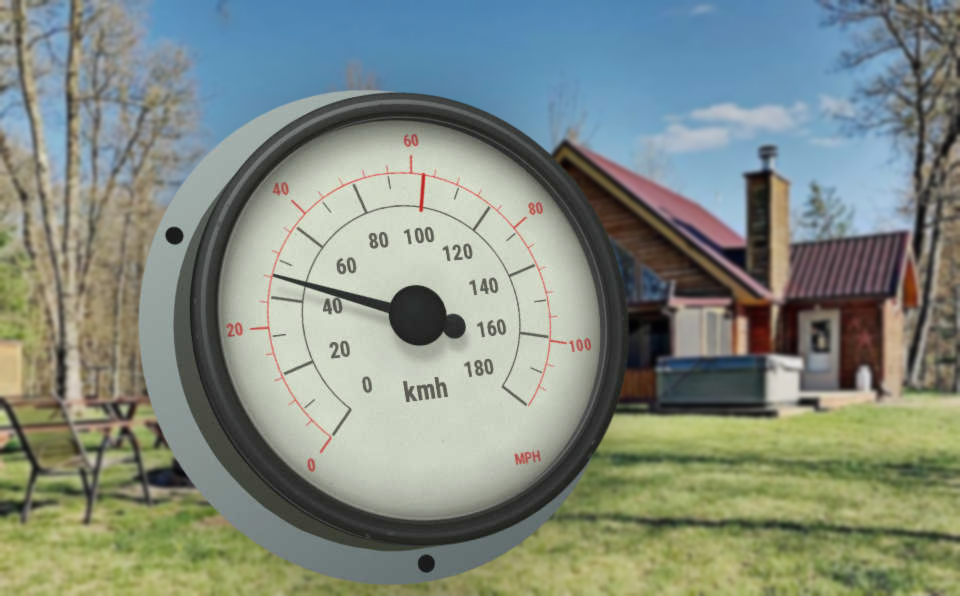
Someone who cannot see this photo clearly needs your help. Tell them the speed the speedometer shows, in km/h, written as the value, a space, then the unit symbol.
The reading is 45 km/h
